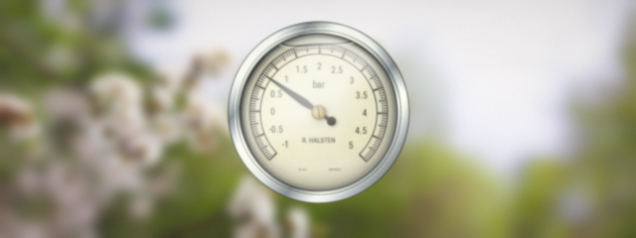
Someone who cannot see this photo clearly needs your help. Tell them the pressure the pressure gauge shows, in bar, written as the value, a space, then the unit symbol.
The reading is 0.75 bar
